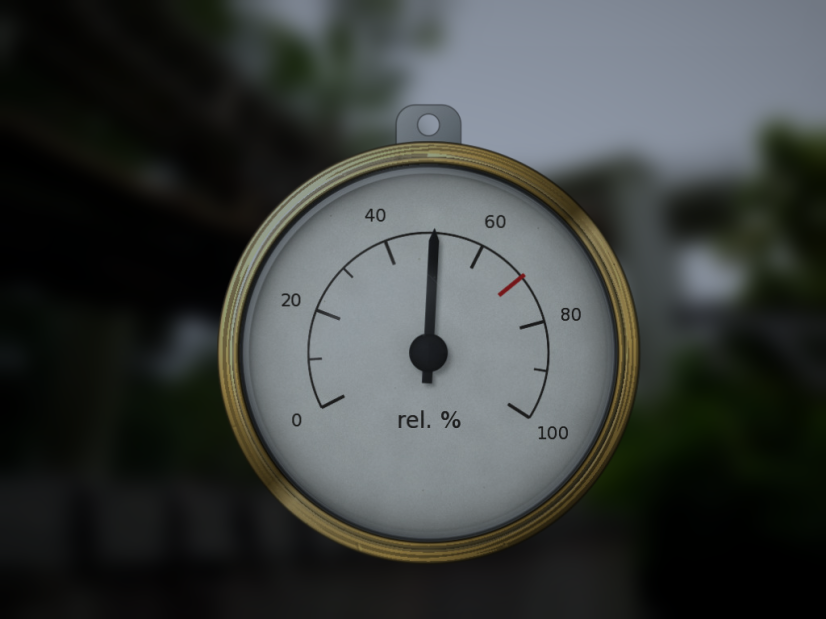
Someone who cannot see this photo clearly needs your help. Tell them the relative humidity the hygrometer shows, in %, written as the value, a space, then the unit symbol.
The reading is 50 %
